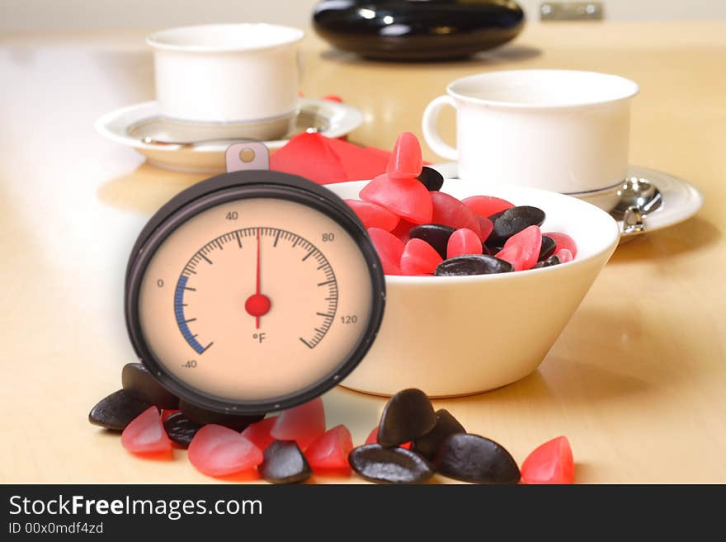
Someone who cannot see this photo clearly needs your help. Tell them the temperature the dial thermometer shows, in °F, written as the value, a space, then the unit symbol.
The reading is 50 °F
